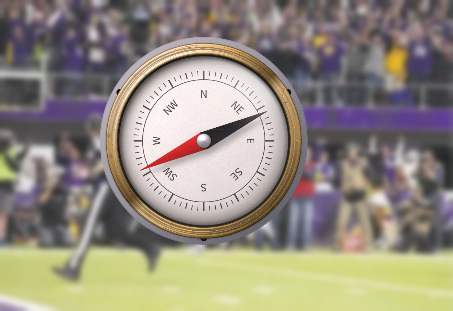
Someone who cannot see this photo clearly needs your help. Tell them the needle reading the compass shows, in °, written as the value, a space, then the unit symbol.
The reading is 245 °
